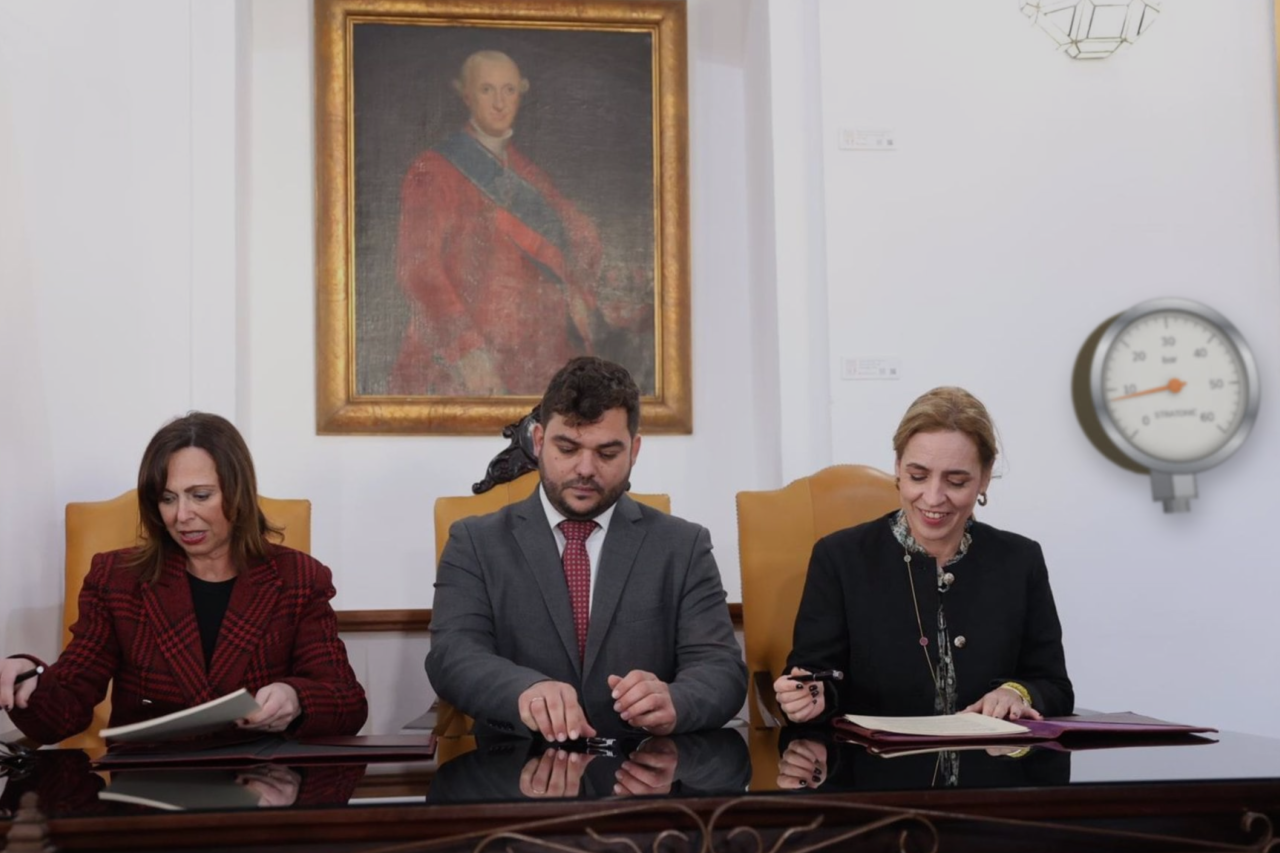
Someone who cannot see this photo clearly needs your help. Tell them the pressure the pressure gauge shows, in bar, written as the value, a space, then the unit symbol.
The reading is 8 bar
